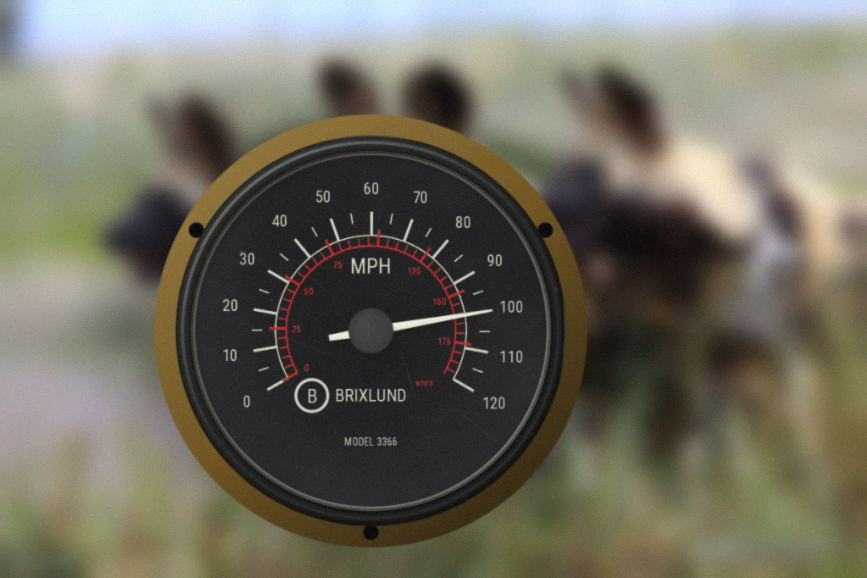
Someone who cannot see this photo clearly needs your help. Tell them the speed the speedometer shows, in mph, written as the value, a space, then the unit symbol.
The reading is 100 mph
